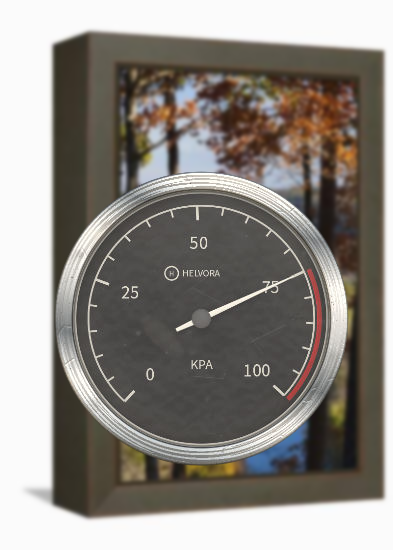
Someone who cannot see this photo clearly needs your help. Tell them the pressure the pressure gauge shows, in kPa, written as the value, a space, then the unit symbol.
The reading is 75 kPa
